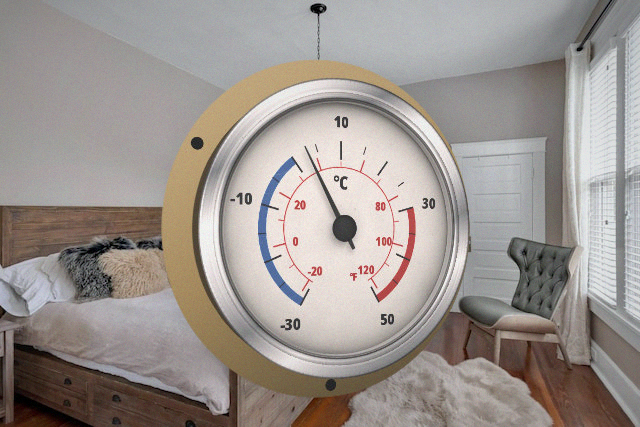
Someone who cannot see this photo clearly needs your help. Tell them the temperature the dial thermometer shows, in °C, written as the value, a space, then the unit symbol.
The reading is 2.5 °C
